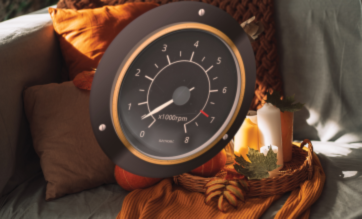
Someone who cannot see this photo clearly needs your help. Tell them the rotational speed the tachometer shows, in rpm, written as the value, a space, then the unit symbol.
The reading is 500 rpm
